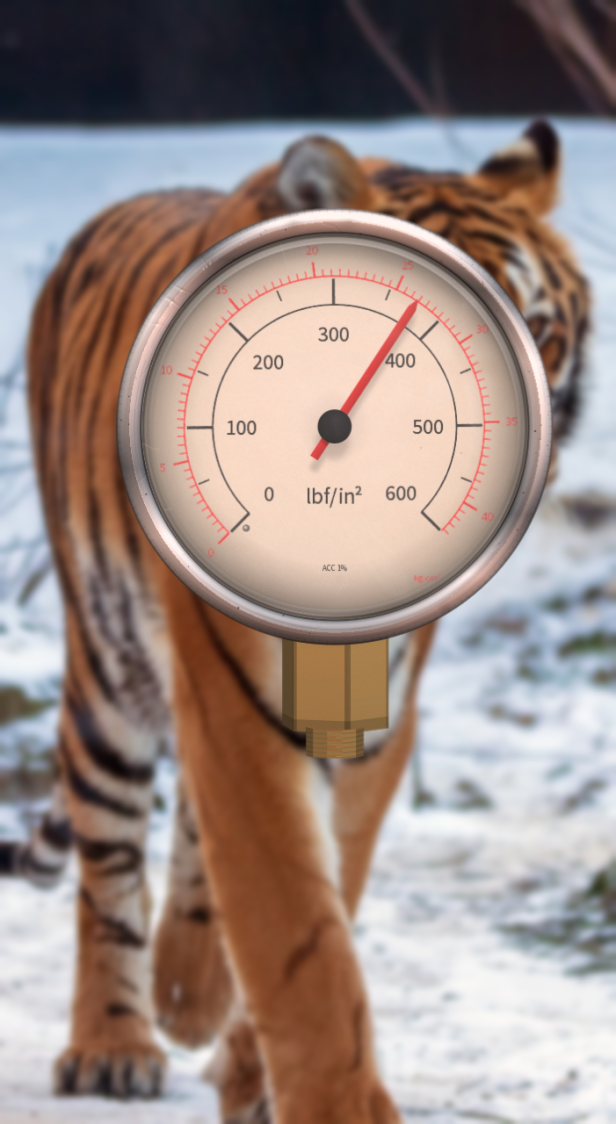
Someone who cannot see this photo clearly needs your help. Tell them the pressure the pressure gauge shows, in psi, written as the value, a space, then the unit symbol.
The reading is 375 psi
